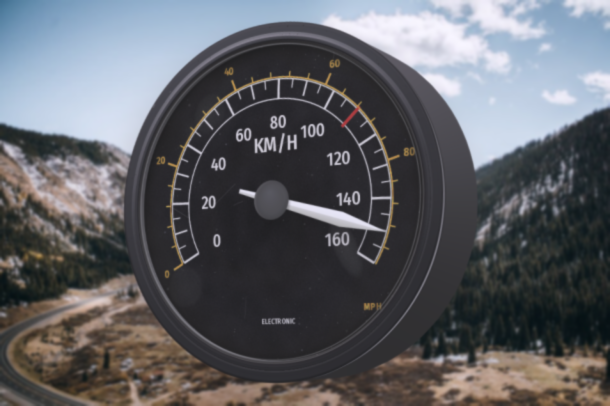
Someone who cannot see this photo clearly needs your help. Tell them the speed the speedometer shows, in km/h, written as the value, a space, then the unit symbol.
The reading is 150 km/h
